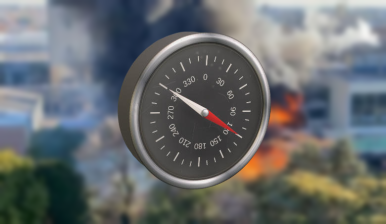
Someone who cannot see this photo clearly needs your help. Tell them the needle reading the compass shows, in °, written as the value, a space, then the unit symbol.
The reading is 120 °
